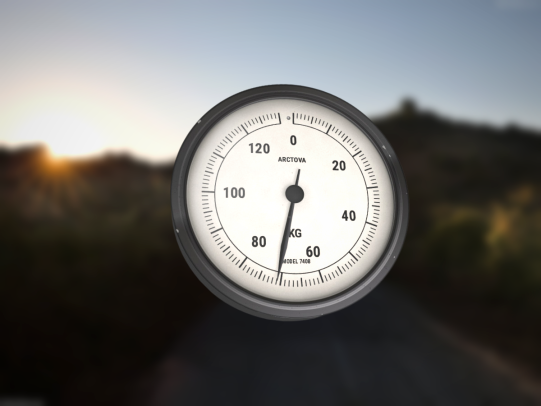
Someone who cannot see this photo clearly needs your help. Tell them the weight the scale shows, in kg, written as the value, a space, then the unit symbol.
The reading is 71 kg
